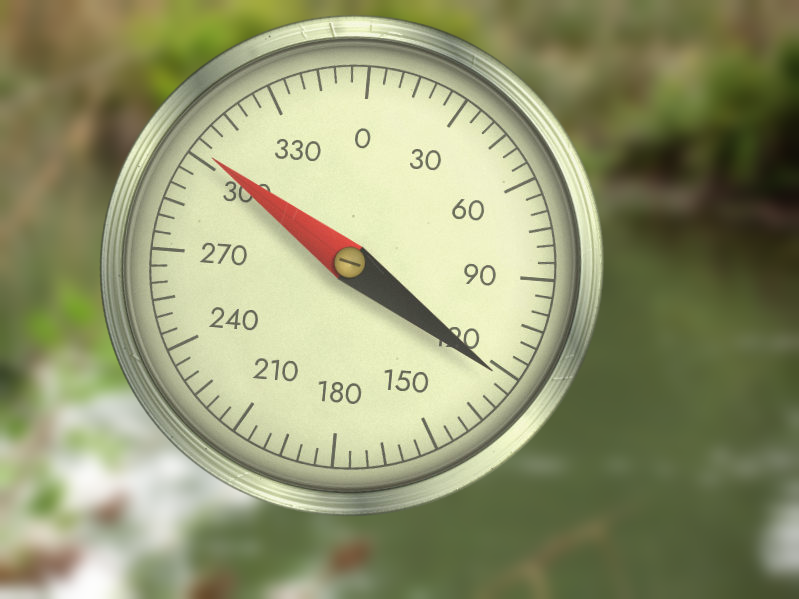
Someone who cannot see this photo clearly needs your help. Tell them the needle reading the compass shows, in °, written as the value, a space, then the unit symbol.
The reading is 302.5 °
